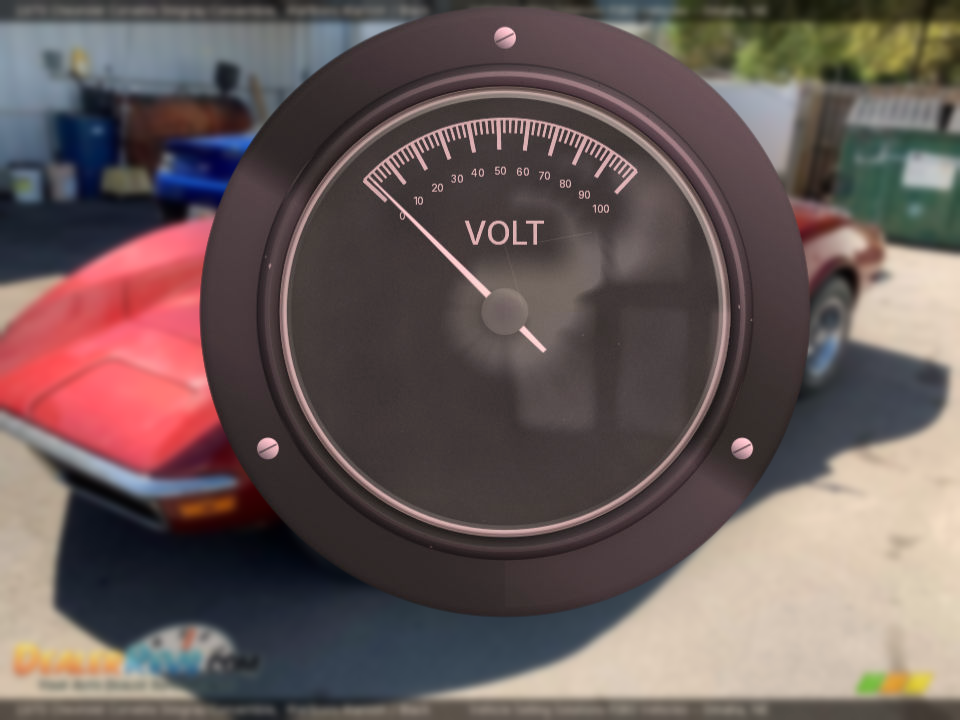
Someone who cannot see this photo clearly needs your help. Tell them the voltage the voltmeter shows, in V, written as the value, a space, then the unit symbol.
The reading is 2 V
